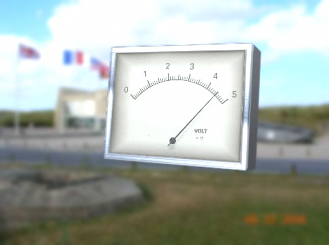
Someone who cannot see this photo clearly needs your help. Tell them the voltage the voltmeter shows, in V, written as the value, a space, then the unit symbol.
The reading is 4.5 V
